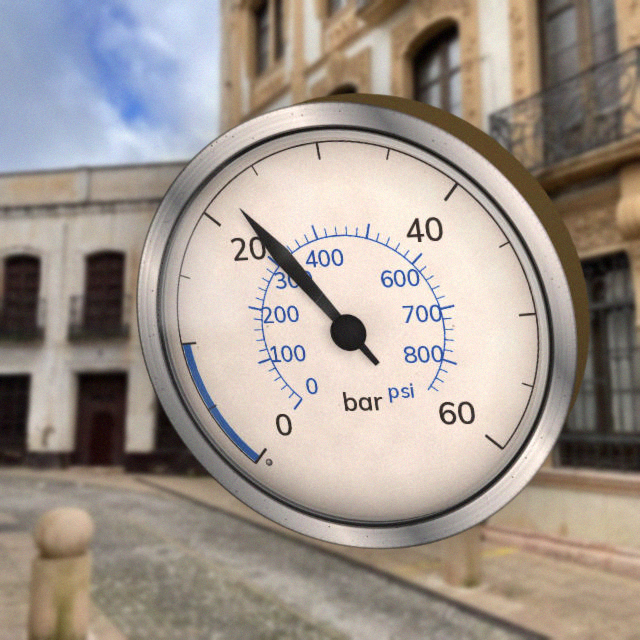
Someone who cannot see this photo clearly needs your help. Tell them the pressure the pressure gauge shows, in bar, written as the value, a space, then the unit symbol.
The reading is 22.5 bar
